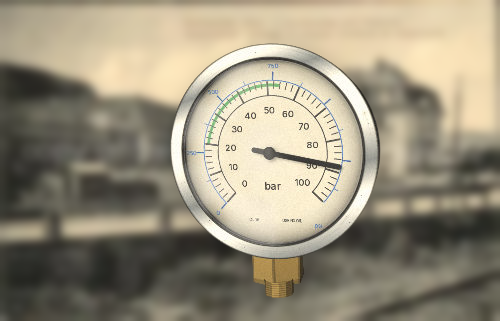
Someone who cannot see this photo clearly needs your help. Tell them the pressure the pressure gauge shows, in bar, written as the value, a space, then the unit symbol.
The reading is 88 bar
